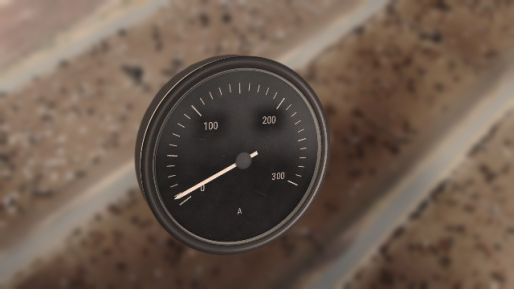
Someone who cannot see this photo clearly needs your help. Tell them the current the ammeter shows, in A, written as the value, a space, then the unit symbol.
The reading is 10 A
